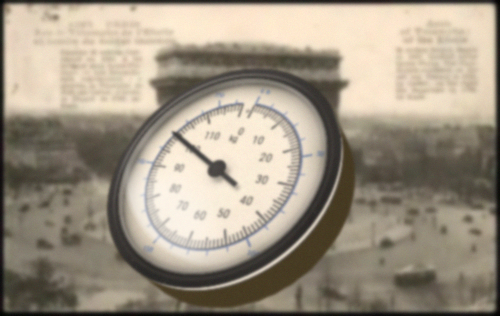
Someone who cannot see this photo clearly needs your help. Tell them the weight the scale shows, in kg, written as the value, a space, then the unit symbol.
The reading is 100 kg
